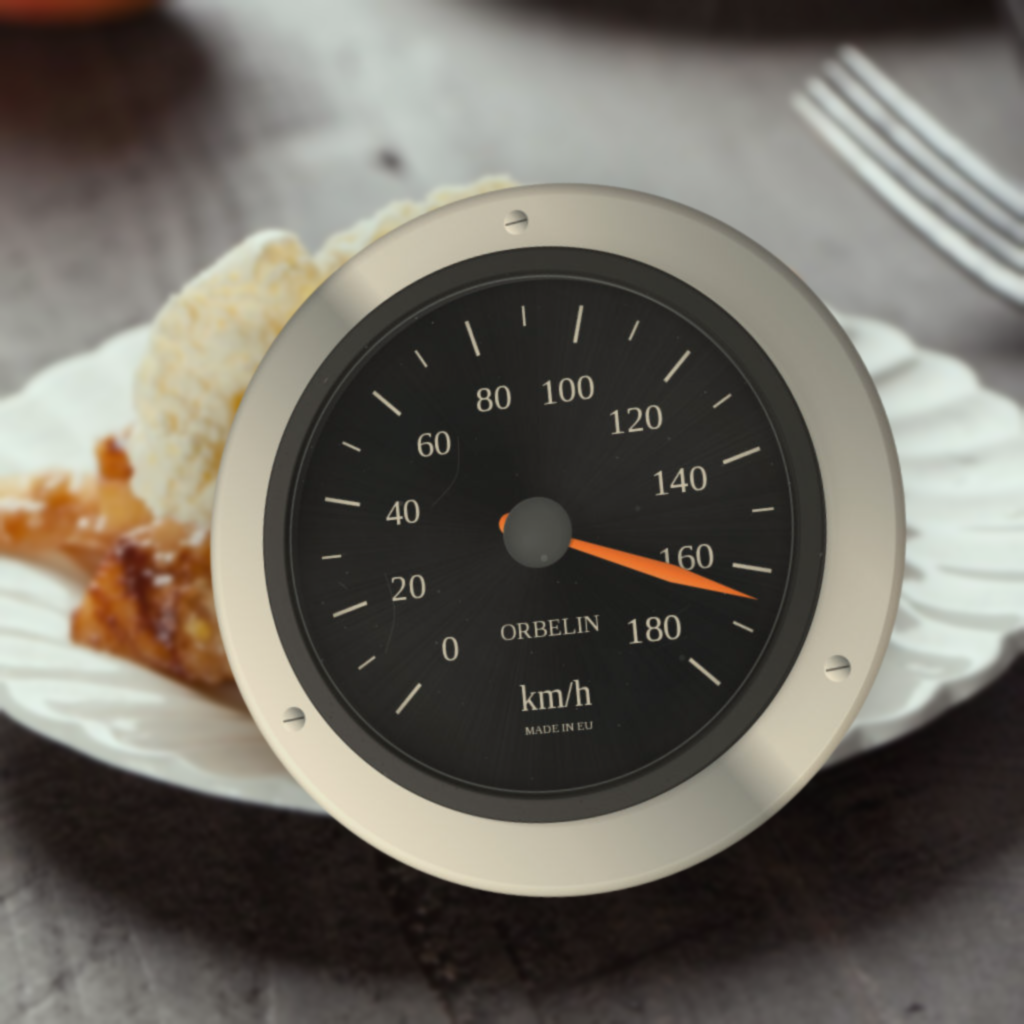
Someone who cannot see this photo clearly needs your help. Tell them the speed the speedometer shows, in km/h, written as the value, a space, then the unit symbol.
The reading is 165 km/h
